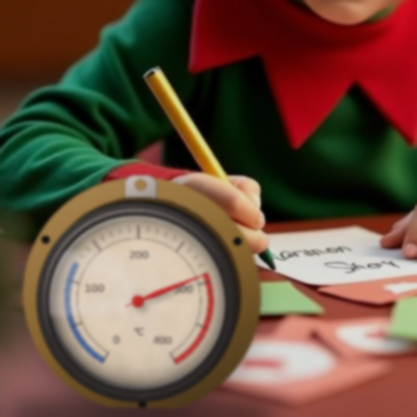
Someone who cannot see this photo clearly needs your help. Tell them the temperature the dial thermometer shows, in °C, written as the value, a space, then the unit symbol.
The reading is 290 °C
